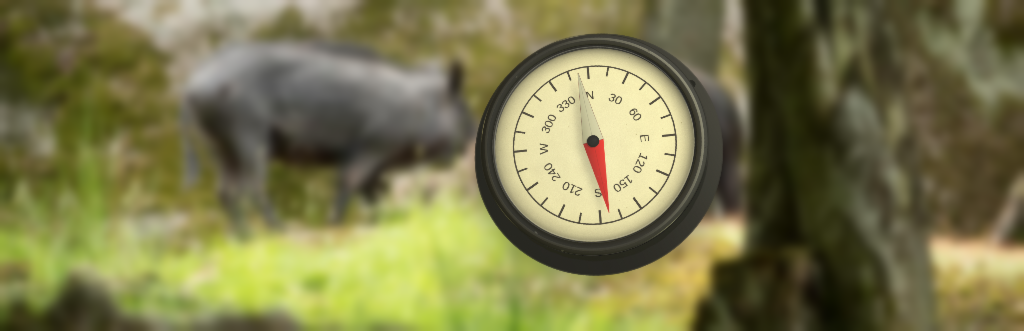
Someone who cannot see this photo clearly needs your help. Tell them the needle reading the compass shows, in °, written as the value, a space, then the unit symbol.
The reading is 172.5 °
